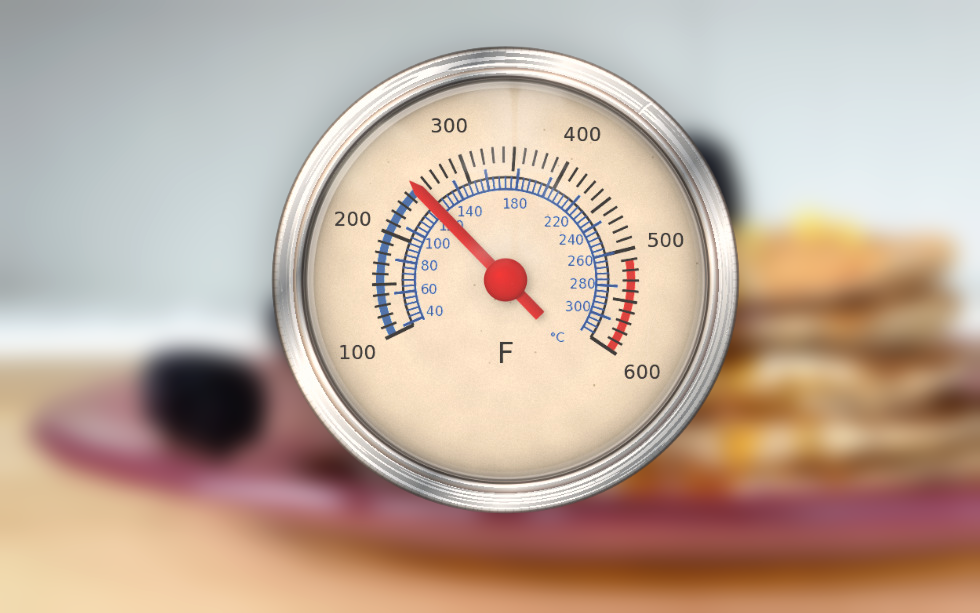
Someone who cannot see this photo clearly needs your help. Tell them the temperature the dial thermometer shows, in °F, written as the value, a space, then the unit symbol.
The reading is 250 °F
